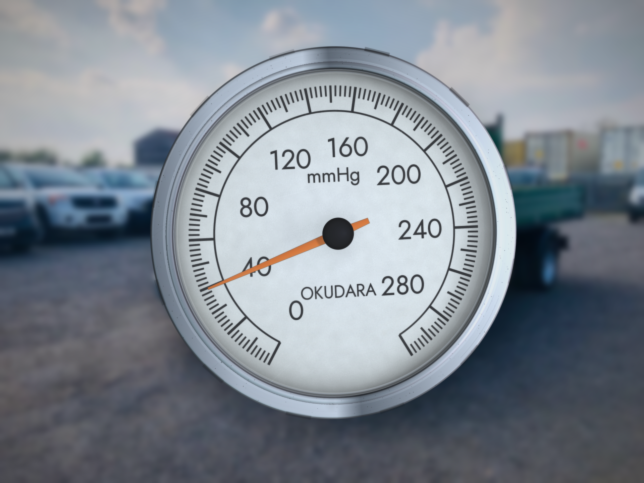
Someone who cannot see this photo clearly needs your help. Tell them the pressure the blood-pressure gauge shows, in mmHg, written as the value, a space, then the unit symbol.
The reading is 40 mmHg
